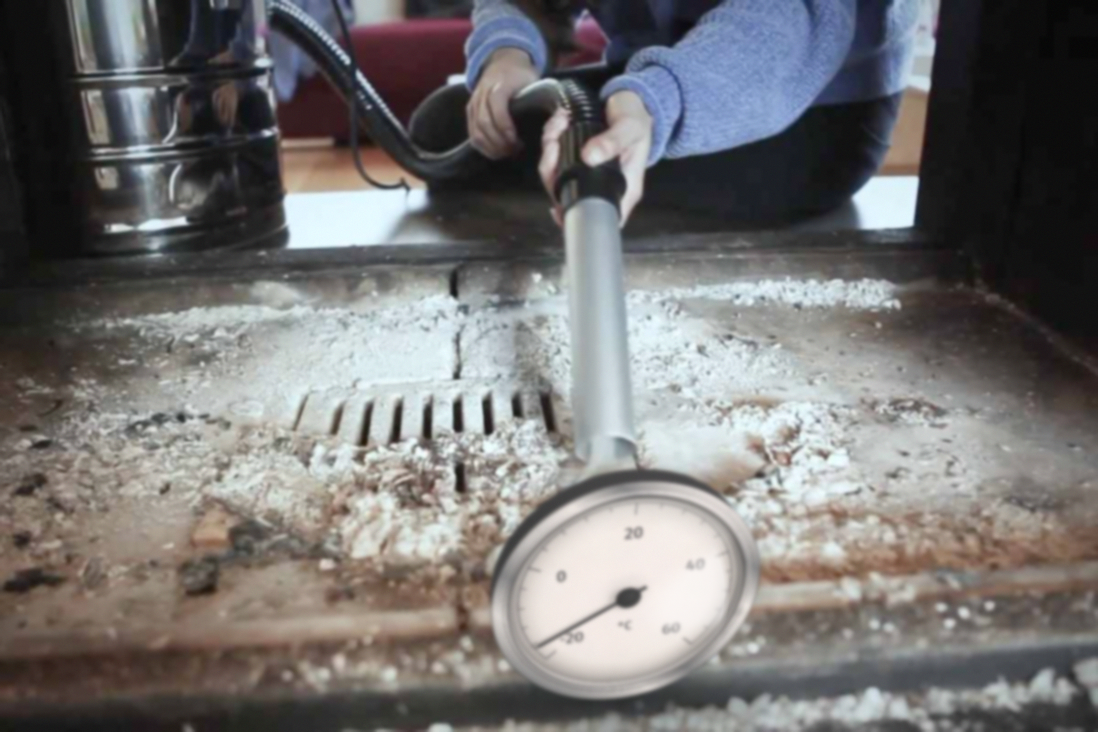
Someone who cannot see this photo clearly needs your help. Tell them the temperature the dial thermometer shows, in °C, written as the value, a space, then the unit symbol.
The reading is -16 °C
